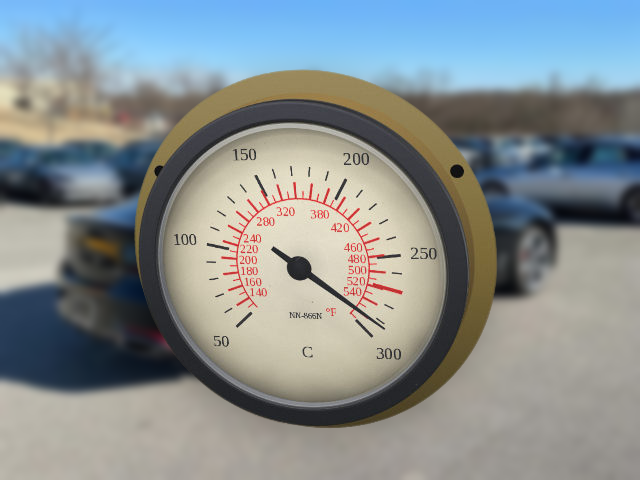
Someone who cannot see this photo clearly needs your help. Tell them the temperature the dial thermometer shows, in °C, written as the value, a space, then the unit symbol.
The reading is 290 °C
